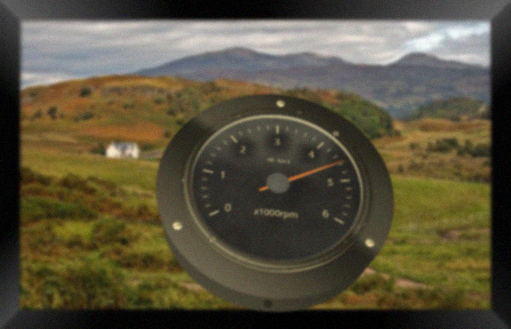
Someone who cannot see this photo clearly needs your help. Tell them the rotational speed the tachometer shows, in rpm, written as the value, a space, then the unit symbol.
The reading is 4600 rpm
